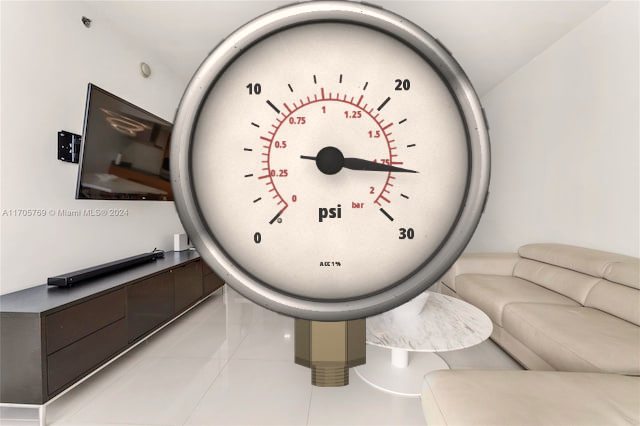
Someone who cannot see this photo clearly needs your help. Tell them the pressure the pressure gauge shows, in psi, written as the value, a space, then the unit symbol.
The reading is 26 psi
